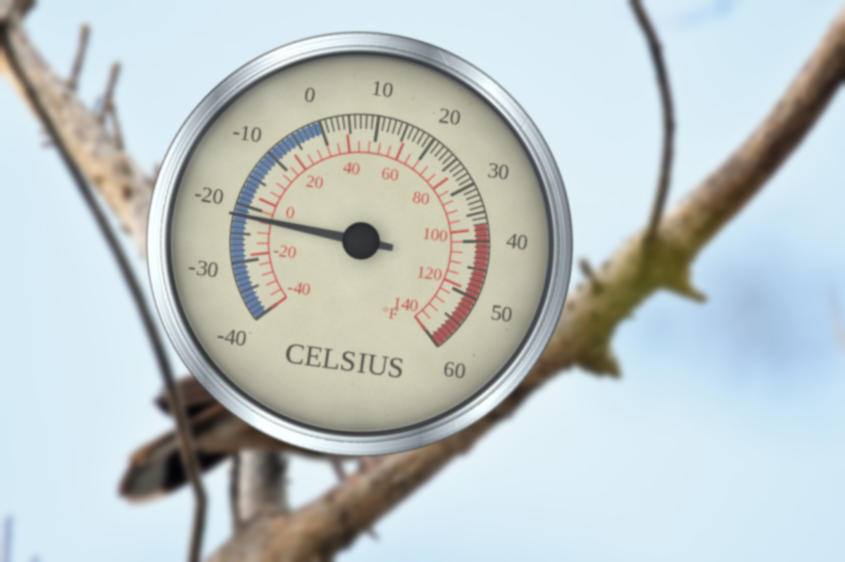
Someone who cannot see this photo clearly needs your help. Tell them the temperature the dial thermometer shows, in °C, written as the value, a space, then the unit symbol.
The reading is -22 °C
